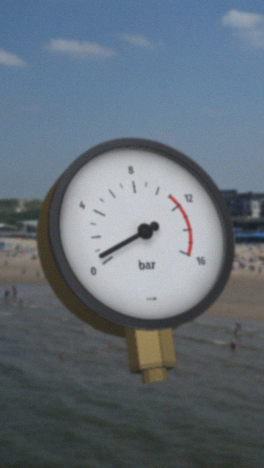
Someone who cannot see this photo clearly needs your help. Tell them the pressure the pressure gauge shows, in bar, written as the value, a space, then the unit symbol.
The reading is 0.5 bar
